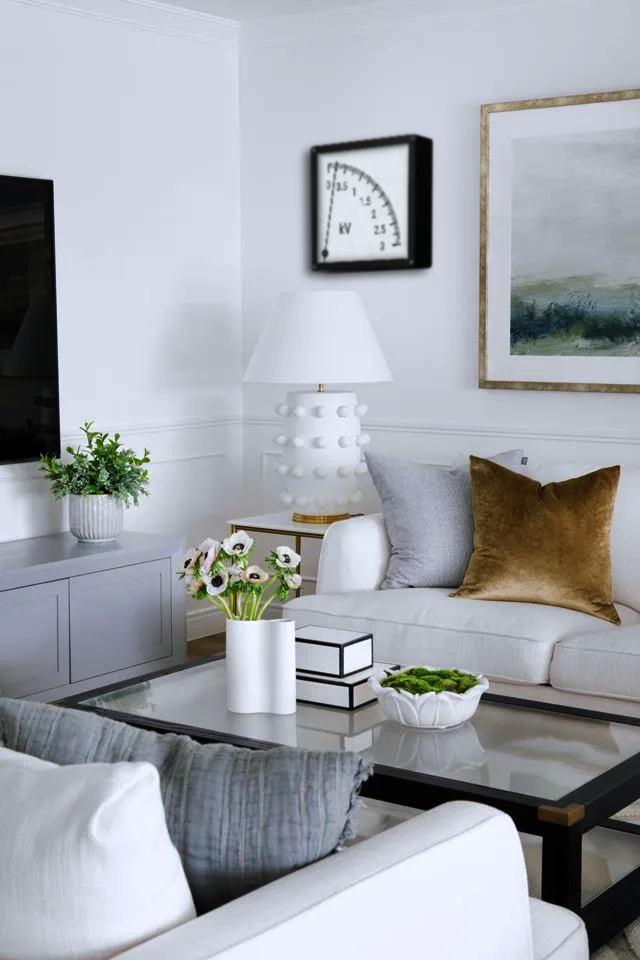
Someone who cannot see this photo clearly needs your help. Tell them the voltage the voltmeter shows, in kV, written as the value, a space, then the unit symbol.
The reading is 0.25 kV
